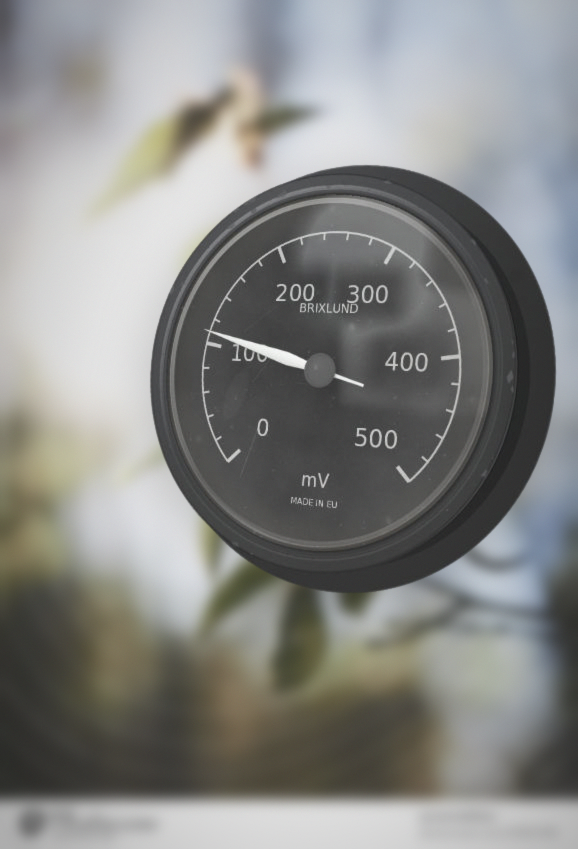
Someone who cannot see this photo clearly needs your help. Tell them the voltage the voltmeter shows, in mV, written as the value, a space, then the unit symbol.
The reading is 110 mV
